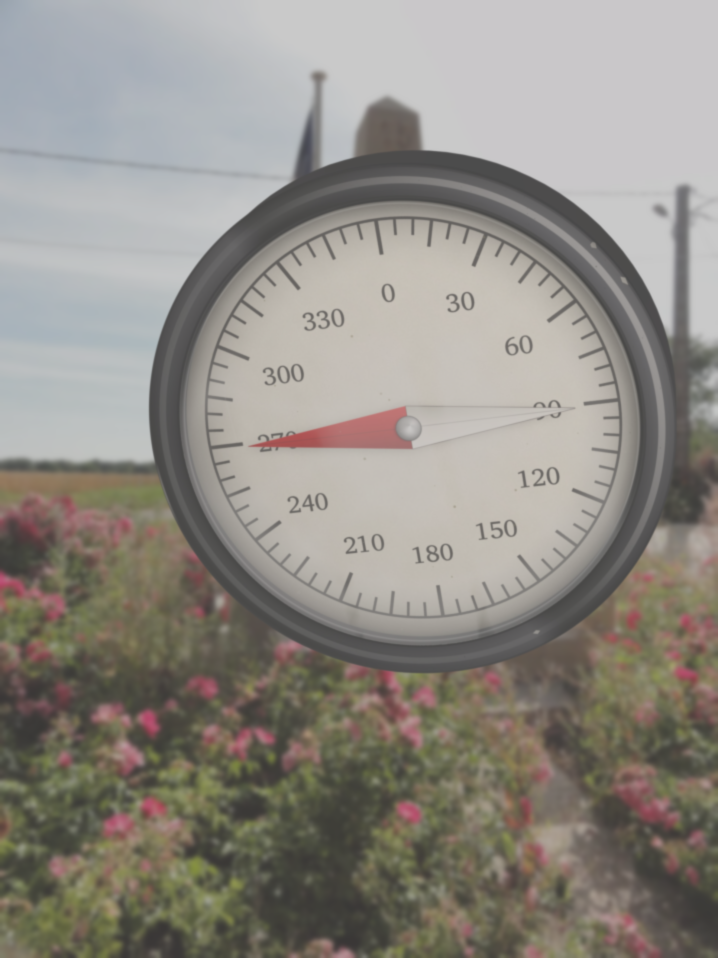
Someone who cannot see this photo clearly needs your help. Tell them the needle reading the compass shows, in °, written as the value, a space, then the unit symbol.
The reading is 270 °
